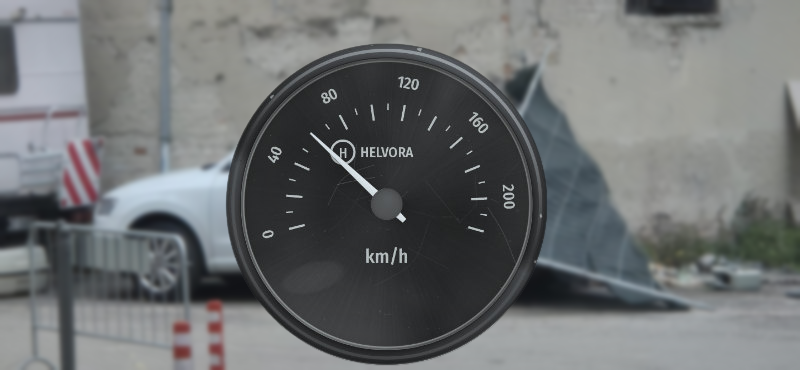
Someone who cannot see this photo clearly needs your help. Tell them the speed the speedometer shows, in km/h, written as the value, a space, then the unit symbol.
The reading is 60 km/h
